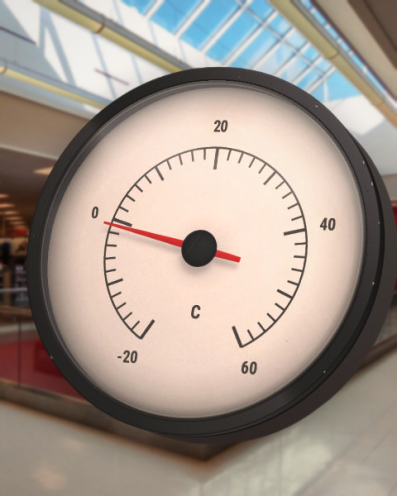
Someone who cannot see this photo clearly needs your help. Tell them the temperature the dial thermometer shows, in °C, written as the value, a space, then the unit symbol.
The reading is -1 °C
